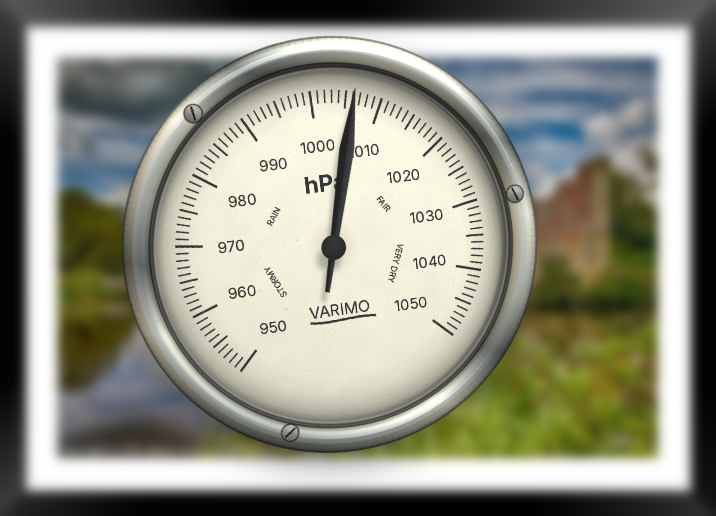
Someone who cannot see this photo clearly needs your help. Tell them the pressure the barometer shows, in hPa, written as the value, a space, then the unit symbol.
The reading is 1006 hPa
